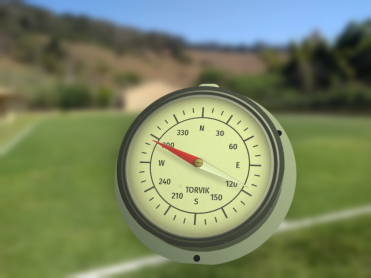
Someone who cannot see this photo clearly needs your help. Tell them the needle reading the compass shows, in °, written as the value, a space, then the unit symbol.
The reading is 295 °
